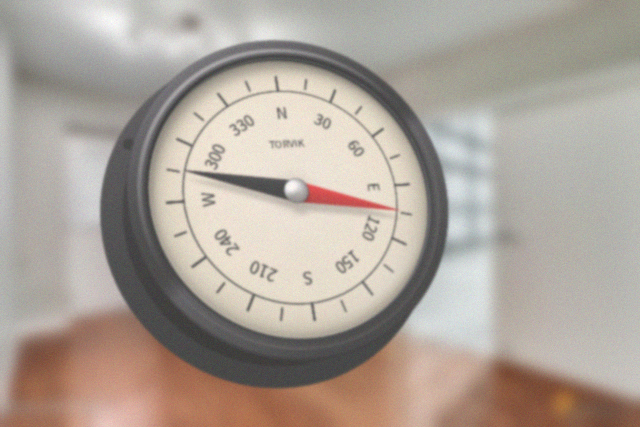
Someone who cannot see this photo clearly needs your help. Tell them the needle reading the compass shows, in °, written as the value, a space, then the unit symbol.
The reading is 105 °
